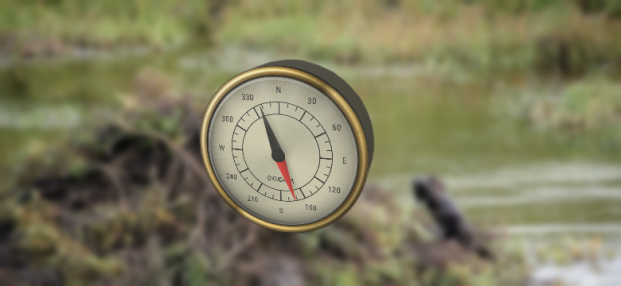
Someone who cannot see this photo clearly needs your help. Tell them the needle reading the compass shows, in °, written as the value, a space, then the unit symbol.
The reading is 160 °
